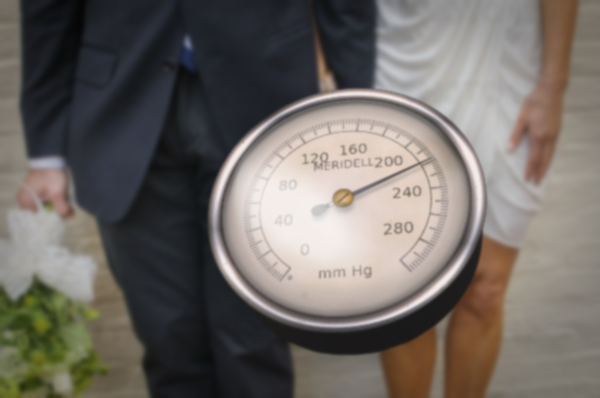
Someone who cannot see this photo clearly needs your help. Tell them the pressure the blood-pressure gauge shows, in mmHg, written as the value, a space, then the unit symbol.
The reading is 220 mmHg
